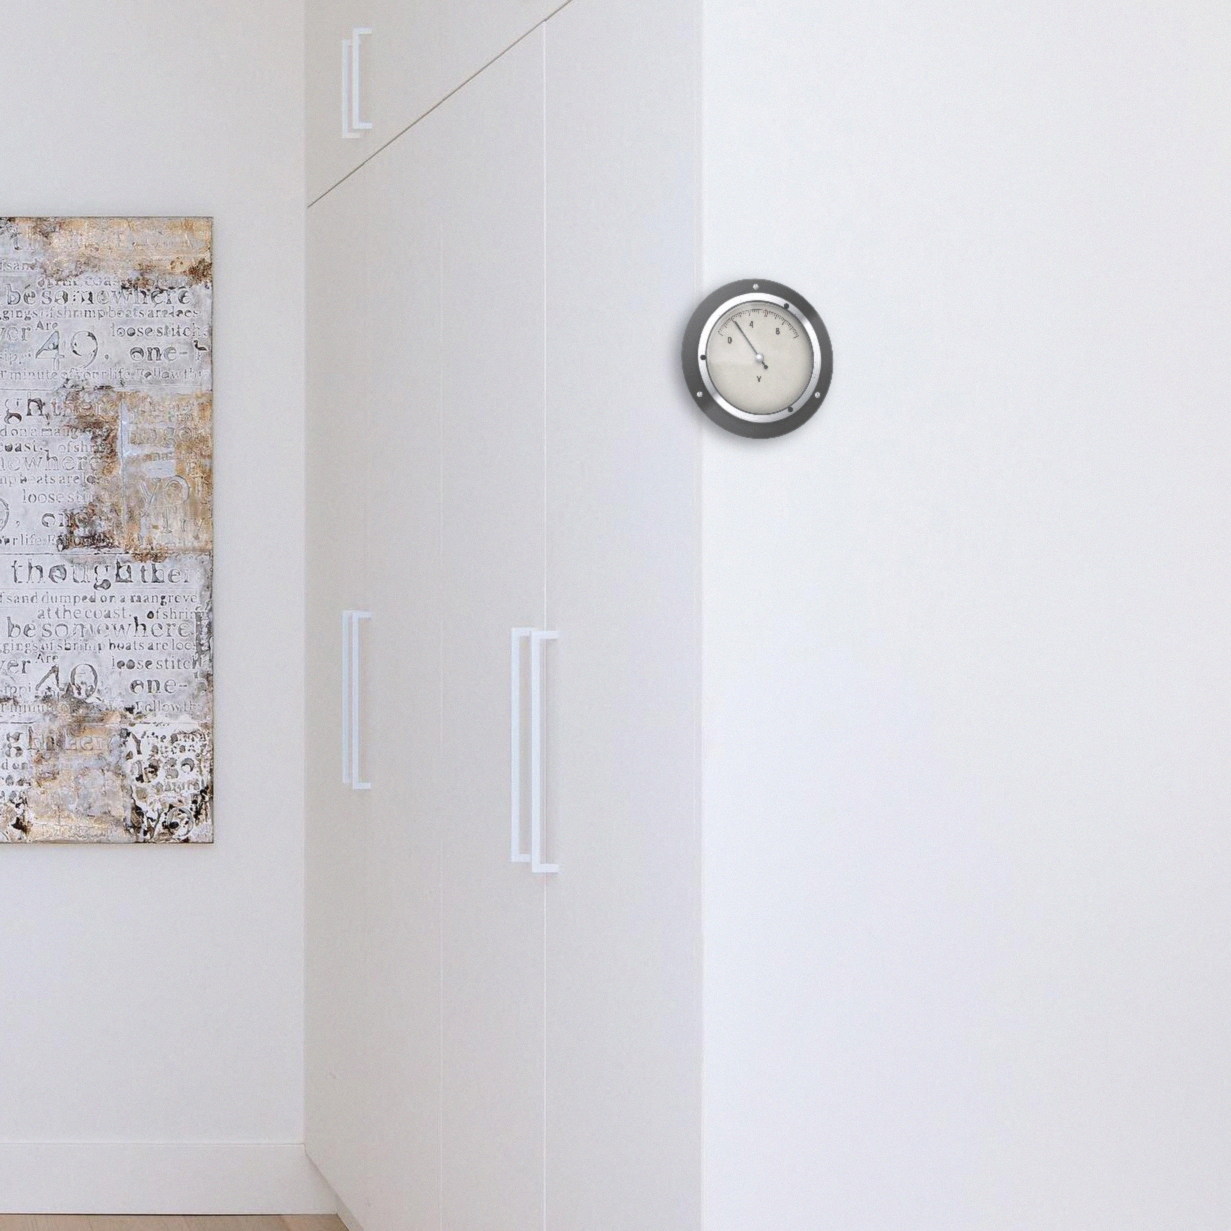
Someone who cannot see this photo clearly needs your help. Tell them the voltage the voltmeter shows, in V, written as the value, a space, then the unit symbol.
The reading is 2 V
